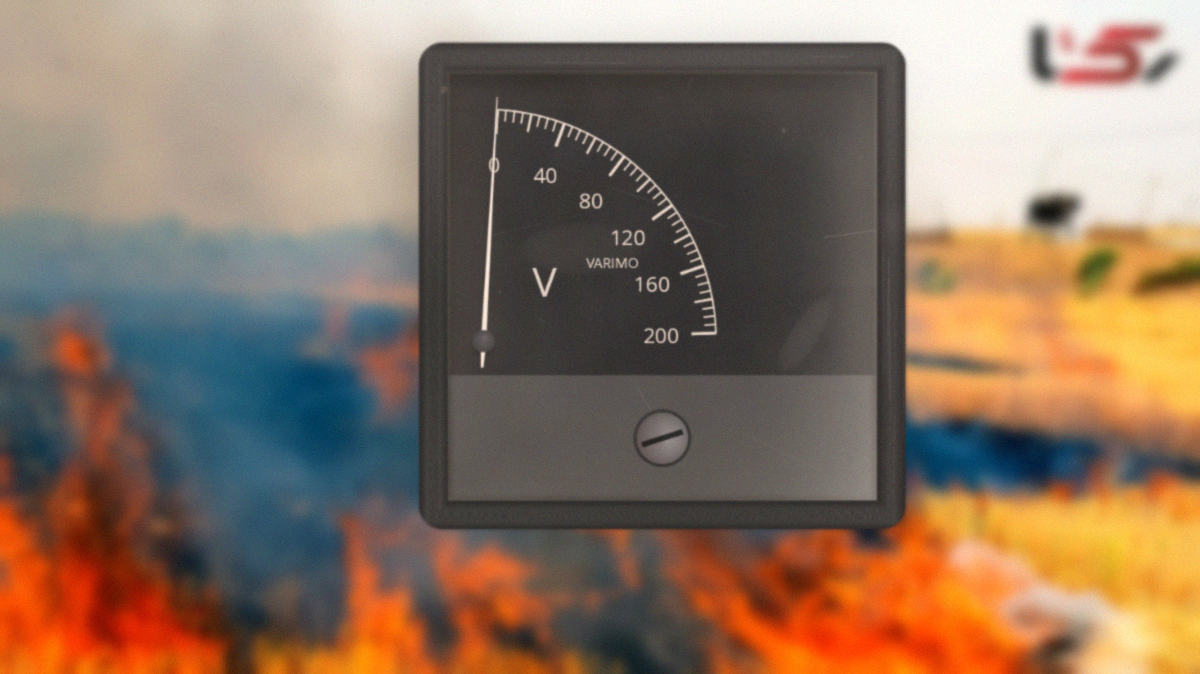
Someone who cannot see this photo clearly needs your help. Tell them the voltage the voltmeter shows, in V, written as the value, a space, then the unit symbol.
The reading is 0 V
